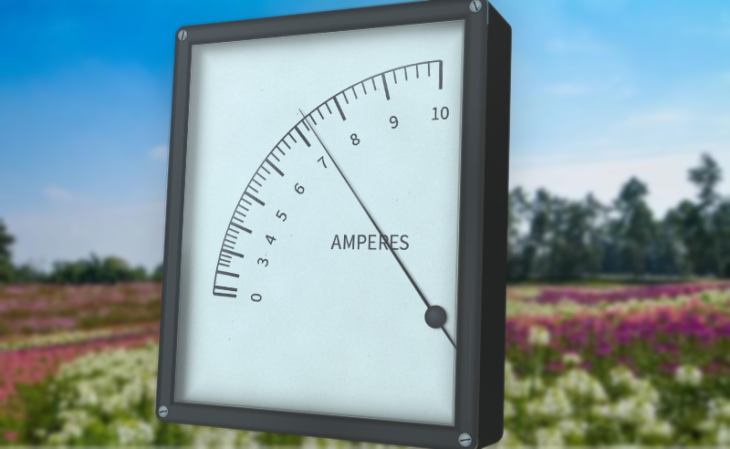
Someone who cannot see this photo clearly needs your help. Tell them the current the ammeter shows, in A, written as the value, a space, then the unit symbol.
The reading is 7.3 A
